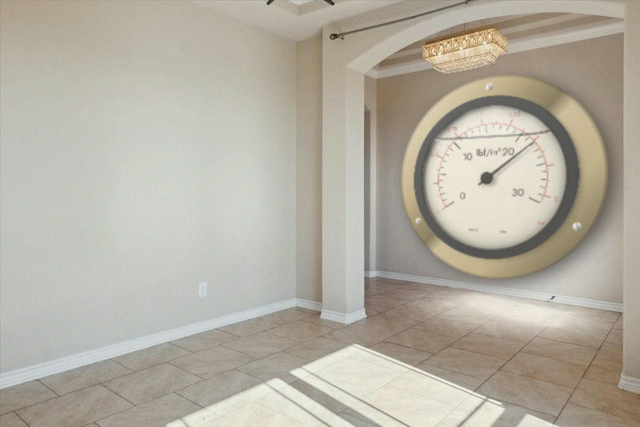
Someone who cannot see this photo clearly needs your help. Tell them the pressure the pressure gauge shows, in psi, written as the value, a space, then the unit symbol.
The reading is 22 psi
